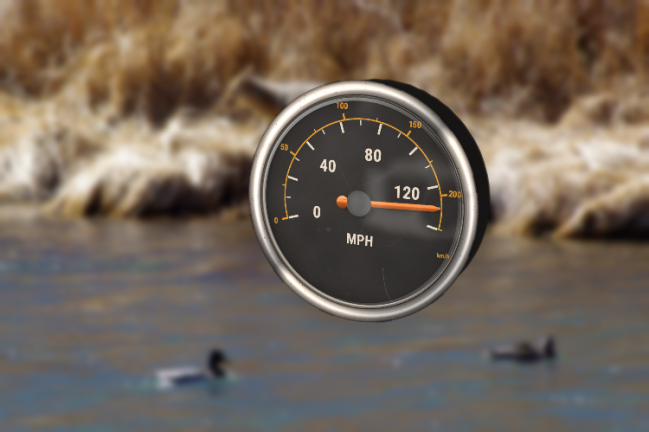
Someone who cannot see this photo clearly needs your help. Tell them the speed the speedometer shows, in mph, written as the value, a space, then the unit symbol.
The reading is 130 mph
